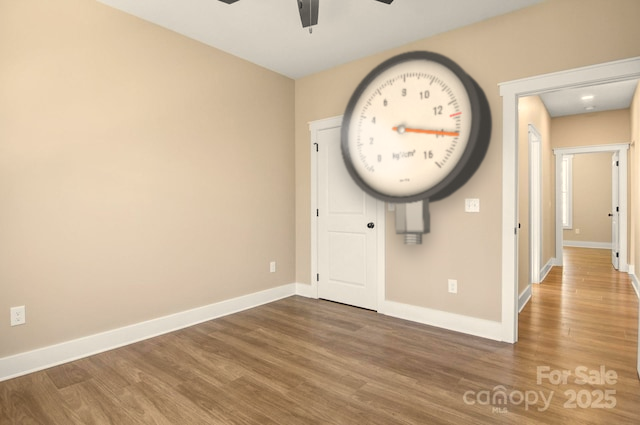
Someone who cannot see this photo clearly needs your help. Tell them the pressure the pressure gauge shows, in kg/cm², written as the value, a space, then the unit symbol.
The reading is 14 kg/cm²
